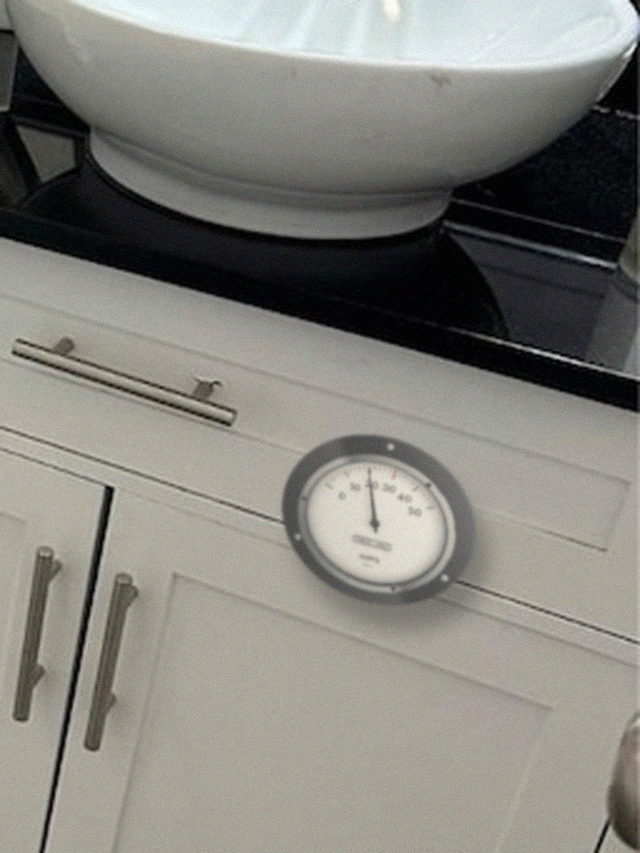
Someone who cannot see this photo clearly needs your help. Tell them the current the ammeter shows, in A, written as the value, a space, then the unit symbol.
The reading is 20 A
